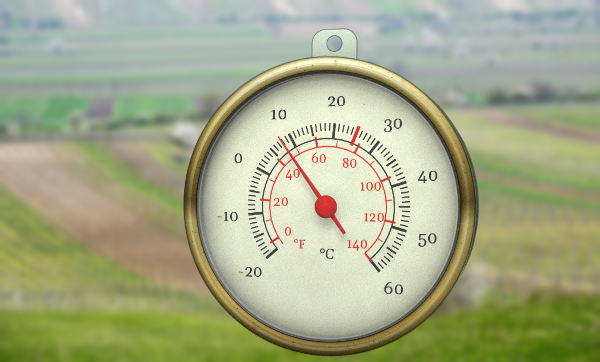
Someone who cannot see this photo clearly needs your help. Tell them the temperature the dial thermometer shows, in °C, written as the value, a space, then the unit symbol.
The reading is 8 °C
